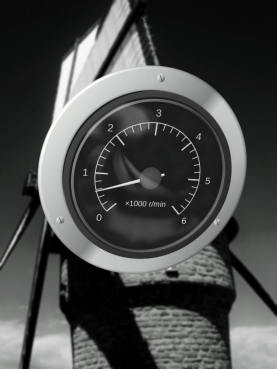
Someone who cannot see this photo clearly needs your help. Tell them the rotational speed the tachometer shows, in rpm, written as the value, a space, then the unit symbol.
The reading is 600 rpm
